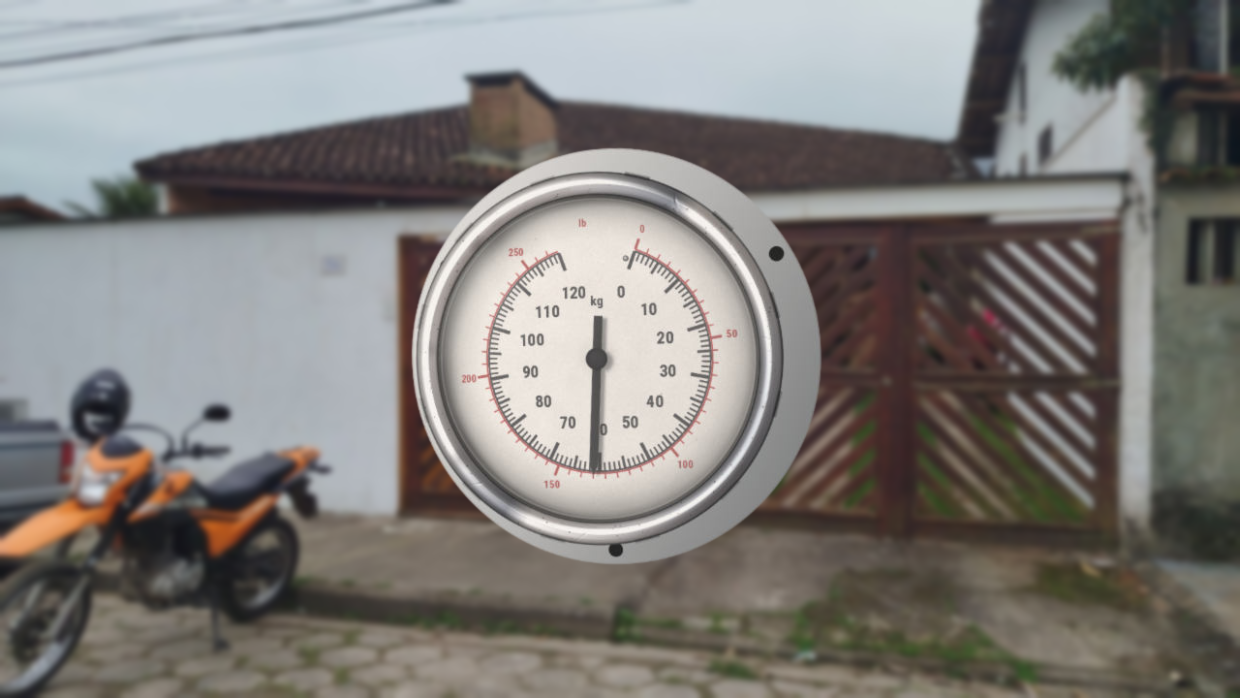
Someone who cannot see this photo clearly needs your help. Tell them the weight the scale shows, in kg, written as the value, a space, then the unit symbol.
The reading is 61 kg
